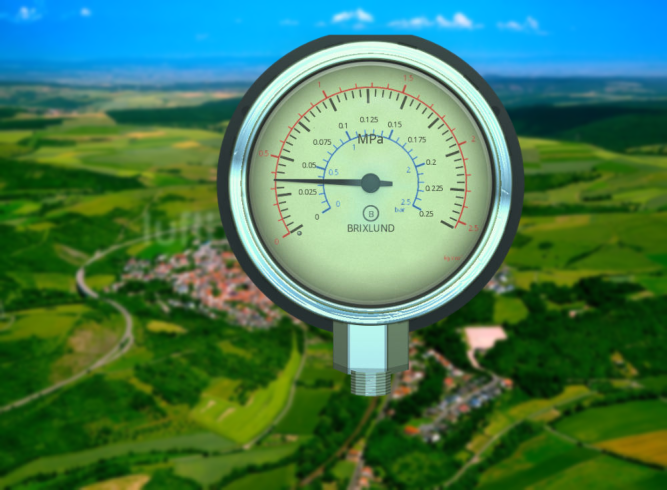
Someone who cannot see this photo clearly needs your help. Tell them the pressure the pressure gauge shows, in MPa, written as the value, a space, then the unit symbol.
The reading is 0.035 MPa
